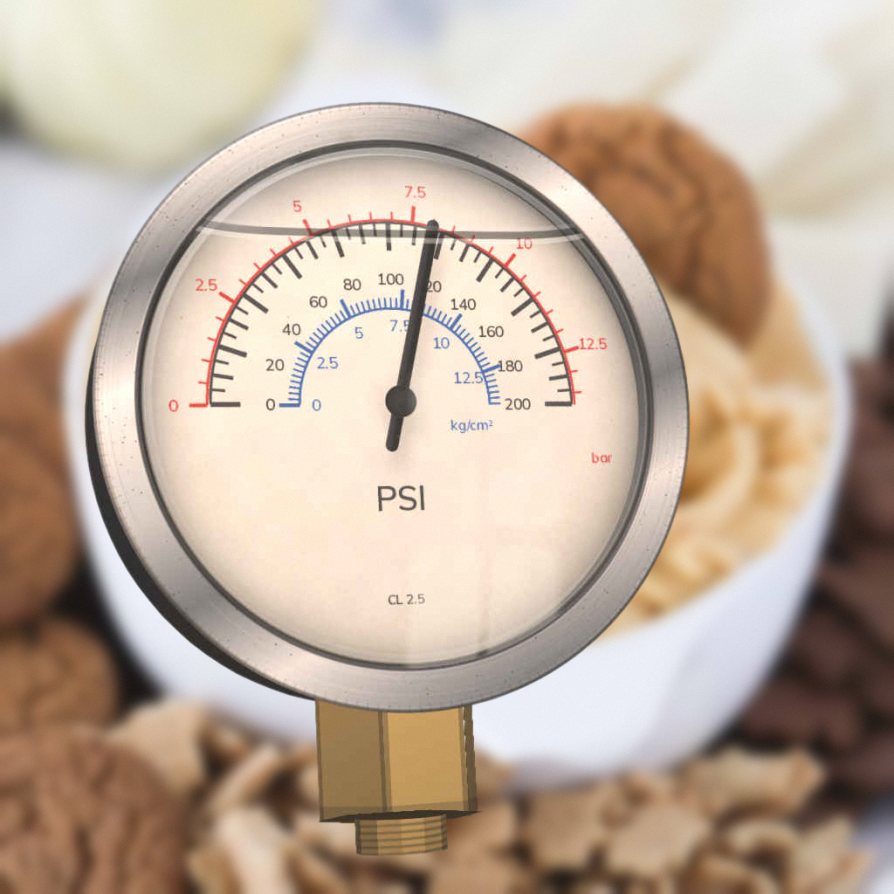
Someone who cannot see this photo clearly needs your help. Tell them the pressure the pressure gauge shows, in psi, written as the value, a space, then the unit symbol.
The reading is 115 psi
